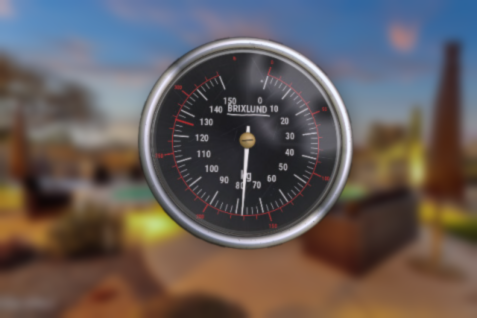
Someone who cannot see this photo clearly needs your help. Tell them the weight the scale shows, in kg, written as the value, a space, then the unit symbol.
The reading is 78 kg
